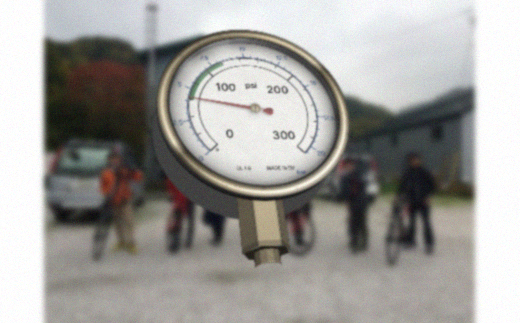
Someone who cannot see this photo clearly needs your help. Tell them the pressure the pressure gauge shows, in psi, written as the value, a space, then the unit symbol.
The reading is 60 psi
